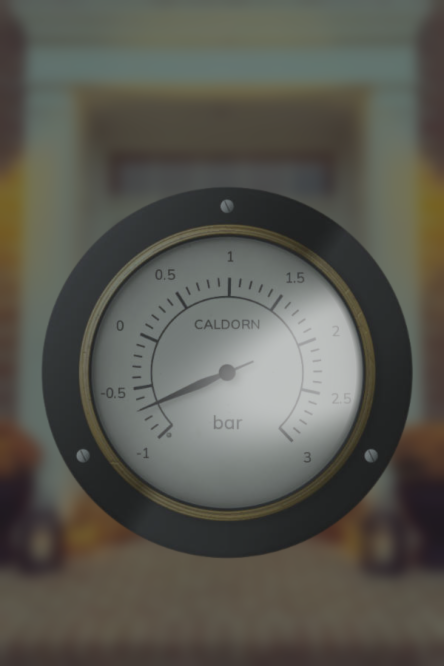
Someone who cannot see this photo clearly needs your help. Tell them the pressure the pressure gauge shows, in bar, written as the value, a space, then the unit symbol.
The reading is -0.7 bar
